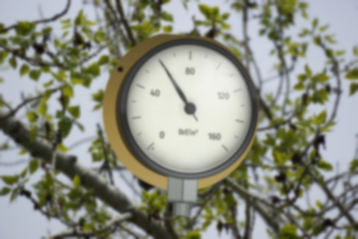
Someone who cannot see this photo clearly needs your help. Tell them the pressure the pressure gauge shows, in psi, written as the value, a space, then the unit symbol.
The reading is 60 psi
